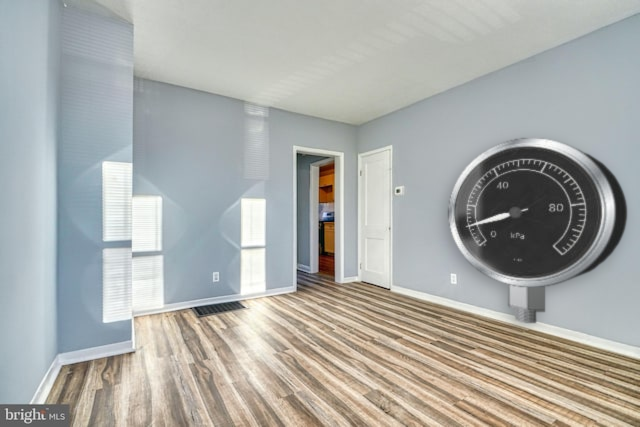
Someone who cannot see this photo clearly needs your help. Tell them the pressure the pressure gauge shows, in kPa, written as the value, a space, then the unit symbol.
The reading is 10 kPa
